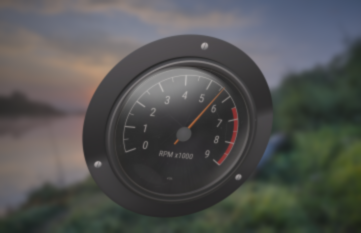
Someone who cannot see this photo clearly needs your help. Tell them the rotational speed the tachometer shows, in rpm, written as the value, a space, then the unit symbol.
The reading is 5500 rpm
